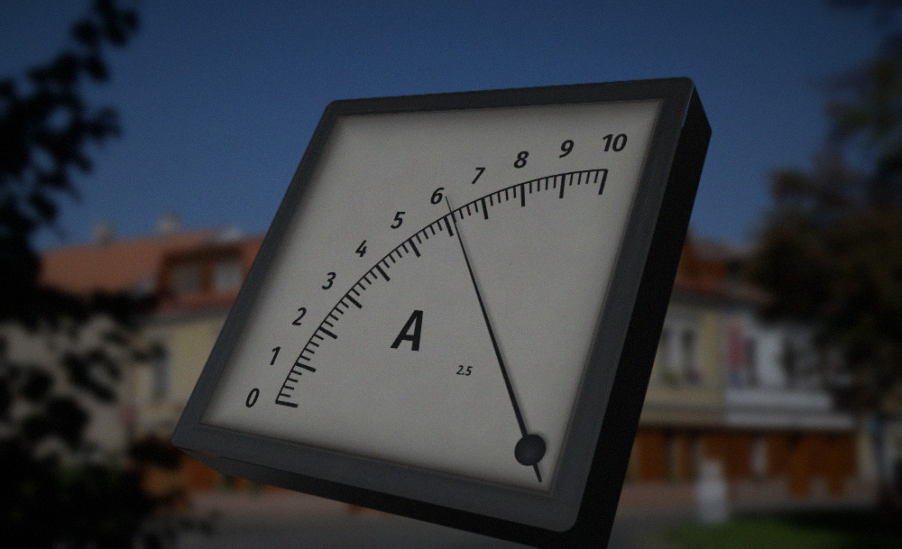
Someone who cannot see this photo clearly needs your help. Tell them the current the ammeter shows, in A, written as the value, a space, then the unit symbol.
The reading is 6.2 A
